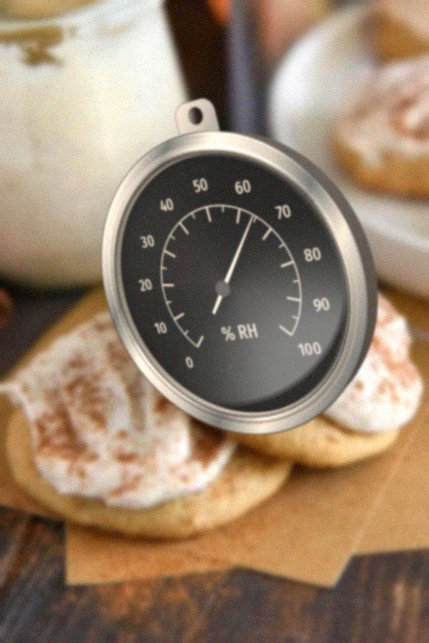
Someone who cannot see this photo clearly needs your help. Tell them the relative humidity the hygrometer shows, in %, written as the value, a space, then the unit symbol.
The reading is 65 %
